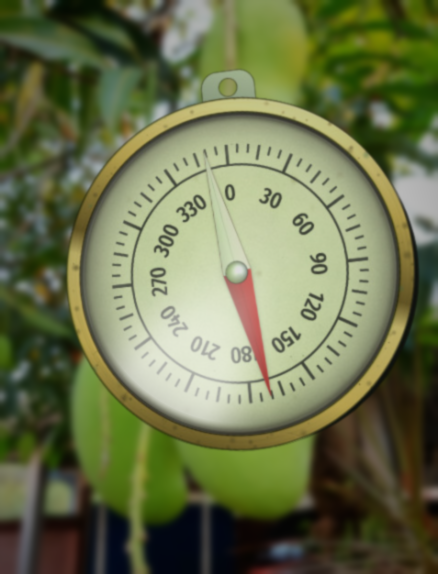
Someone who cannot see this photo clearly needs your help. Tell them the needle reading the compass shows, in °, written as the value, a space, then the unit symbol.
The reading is 170 °
